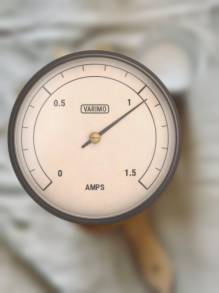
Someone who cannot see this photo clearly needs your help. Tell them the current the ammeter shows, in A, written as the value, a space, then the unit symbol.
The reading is 1.05 A
